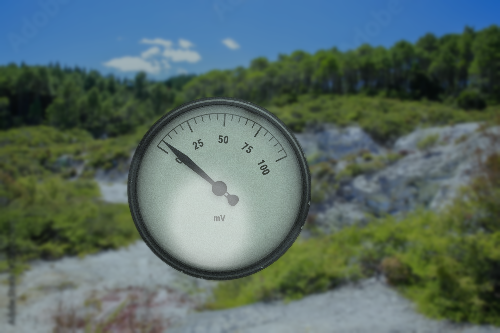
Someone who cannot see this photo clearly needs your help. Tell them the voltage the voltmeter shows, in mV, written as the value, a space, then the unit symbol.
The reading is 5 mV
